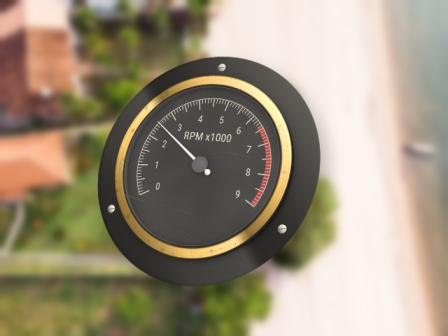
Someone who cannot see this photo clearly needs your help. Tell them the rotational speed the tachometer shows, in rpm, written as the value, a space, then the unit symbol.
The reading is 2500 rpm
